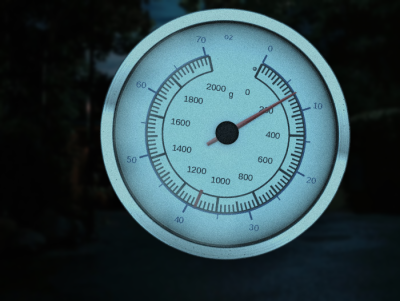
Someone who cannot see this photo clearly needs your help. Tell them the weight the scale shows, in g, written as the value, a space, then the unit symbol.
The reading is 200 g
